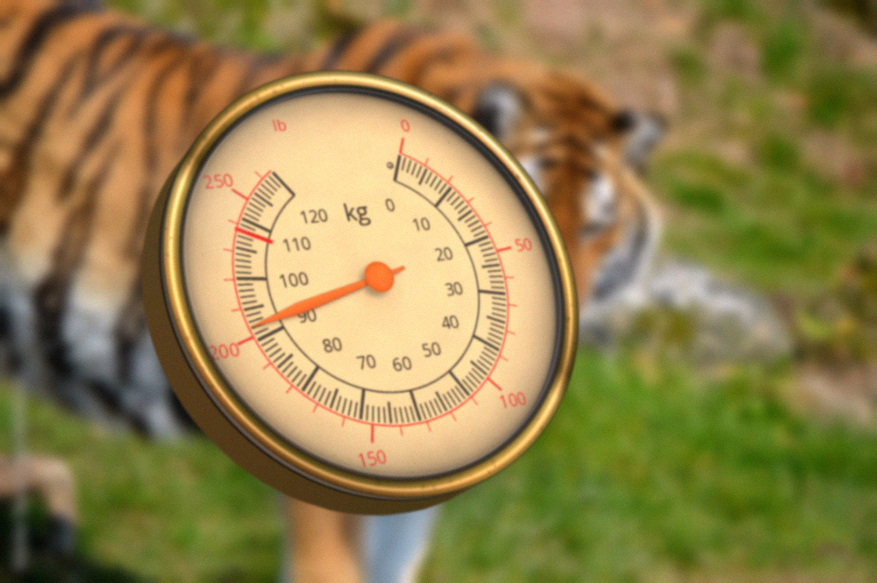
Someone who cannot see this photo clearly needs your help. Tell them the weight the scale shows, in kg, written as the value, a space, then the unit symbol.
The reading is 92 kg
